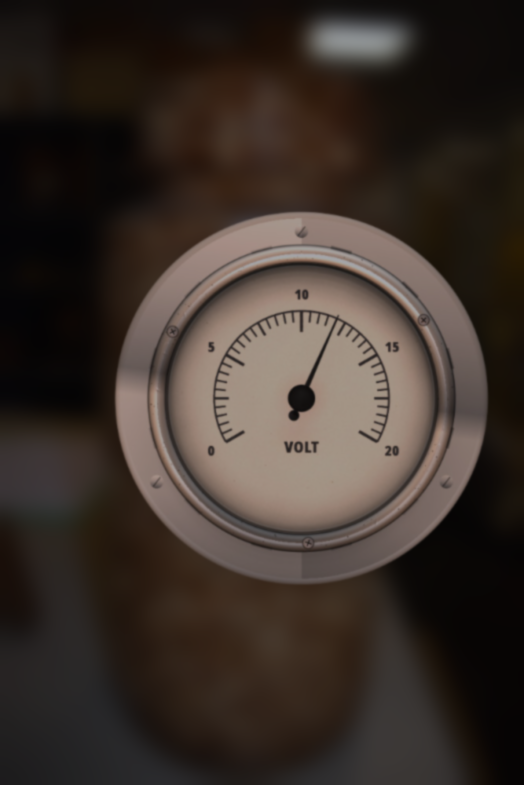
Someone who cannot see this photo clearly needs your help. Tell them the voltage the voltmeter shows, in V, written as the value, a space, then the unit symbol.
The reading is 12 V
